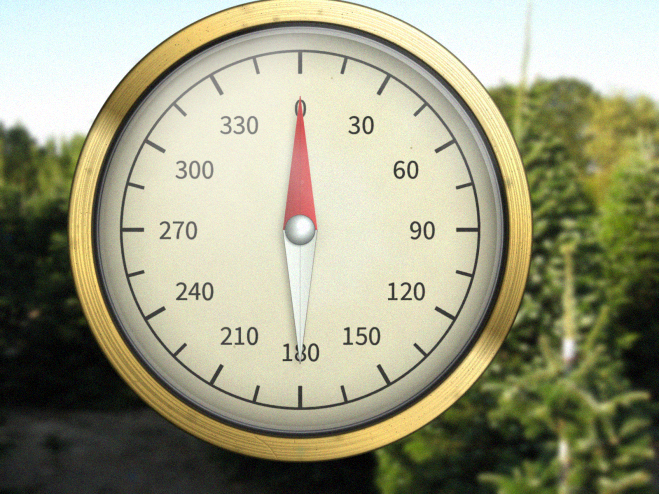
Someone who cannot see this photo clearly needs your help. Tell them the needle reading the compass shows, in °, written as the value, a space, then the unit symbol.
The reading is 0 °
